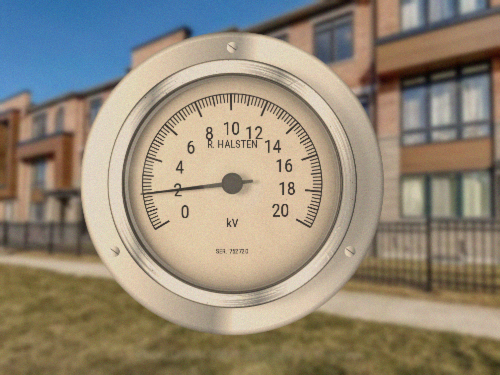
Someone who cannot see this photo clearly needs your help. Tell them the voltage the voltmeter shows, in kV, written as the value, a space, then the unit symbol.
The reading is 2 kV
